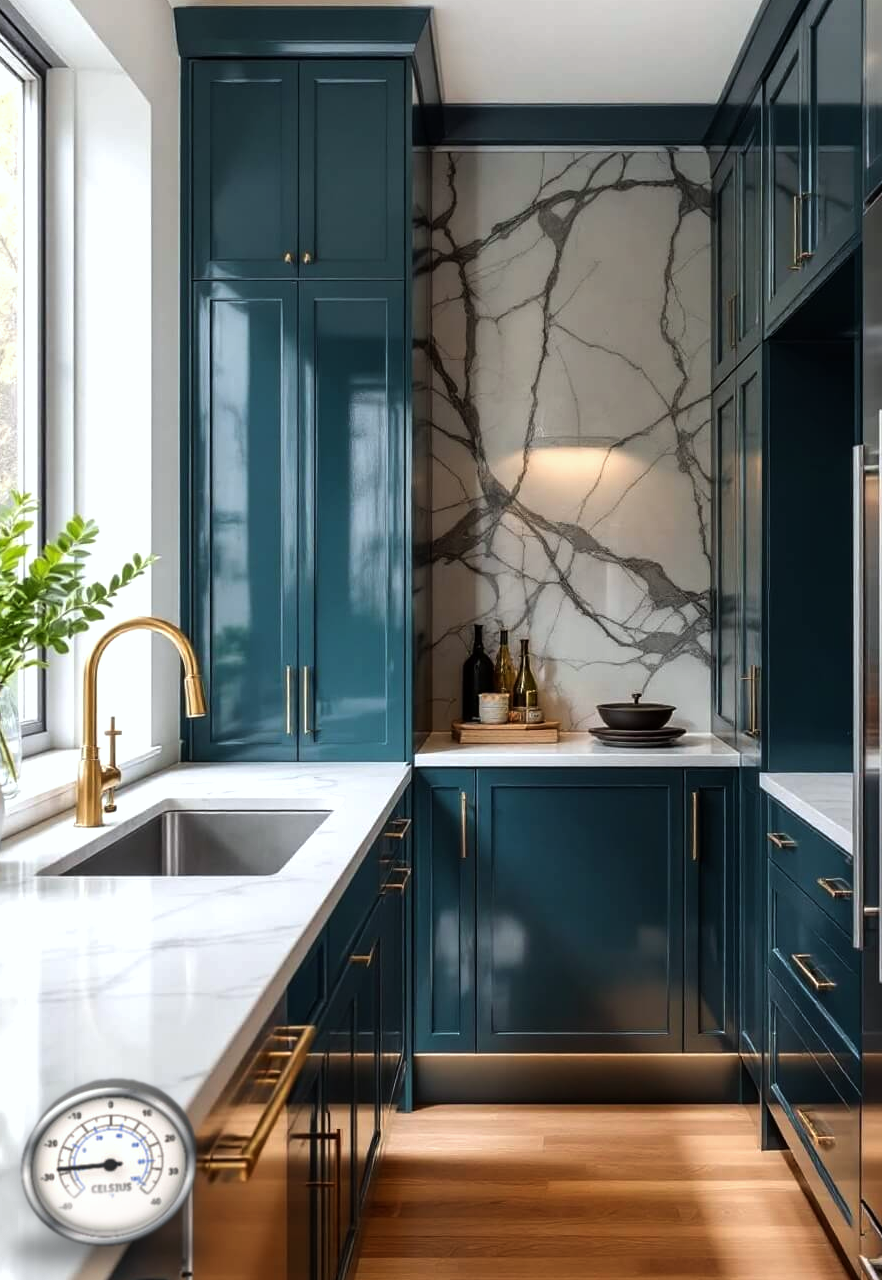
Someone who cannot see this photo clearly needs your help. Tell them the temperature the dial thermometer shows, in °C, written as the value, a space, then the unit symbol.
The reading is -27.5 °C
